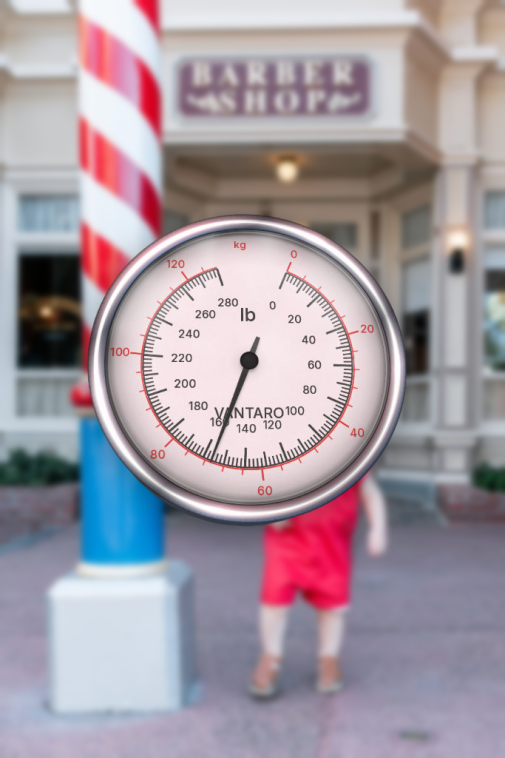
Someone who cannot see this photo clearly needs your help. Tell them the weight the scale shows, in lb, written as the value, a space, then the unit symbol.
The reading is 156 lb
